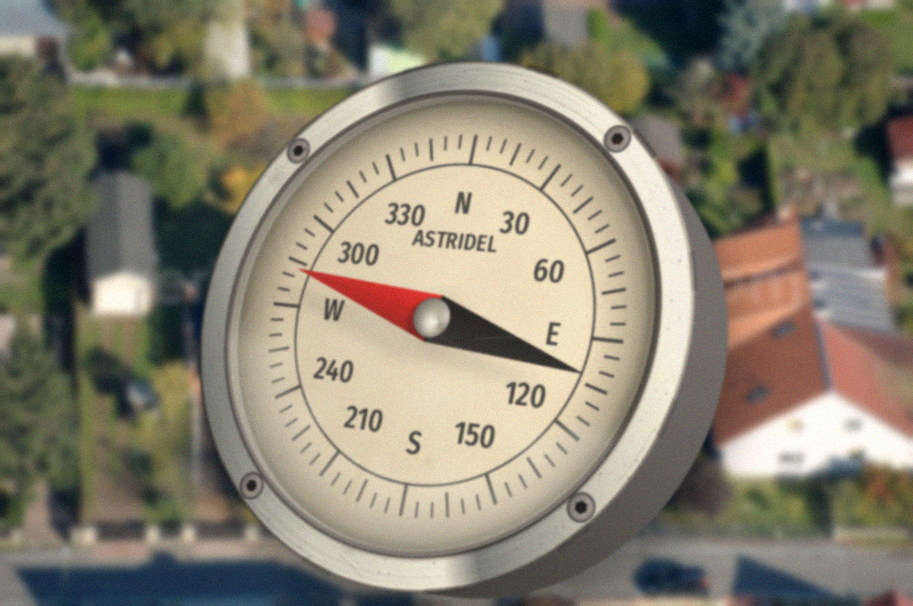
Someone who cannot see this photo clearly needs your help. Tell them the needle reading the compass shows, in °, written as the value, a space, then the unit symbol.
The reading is 282.5 °
